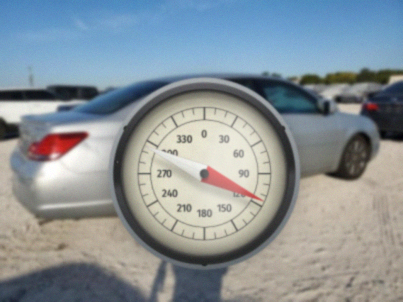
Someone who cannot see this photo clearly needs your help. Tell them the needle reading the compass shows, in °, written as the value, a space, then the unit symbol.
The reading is 115 °
